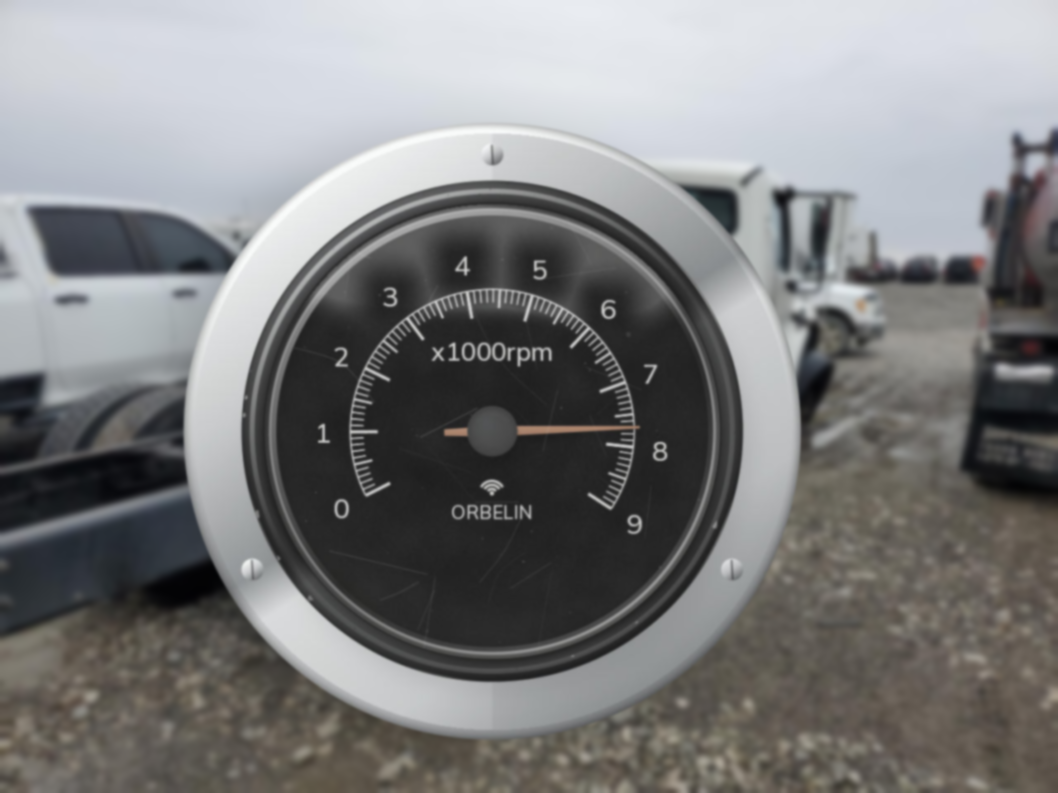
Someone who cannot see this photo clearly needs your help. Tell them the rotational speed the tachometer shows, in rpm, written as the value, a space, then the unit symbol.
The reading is 7700 rpm
